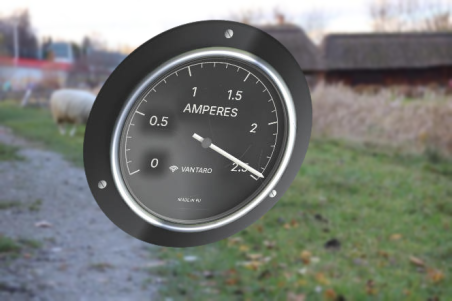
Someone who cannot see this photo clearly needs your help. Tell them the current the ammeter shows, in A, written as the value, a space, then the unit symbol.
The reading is 2.45 A
